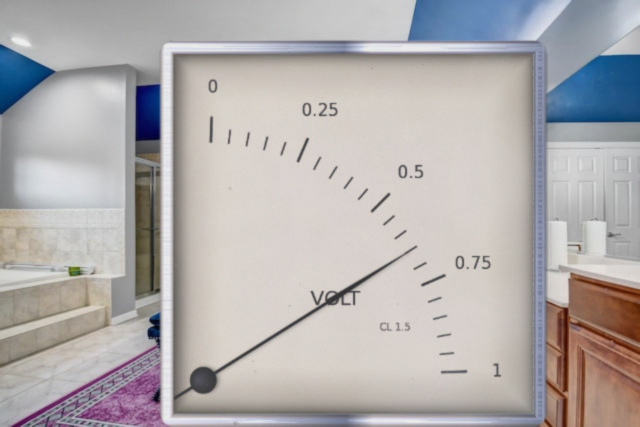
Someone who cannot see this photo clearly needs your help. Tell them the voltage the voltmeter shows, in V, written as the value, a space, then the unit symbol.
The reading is 0.65 V
